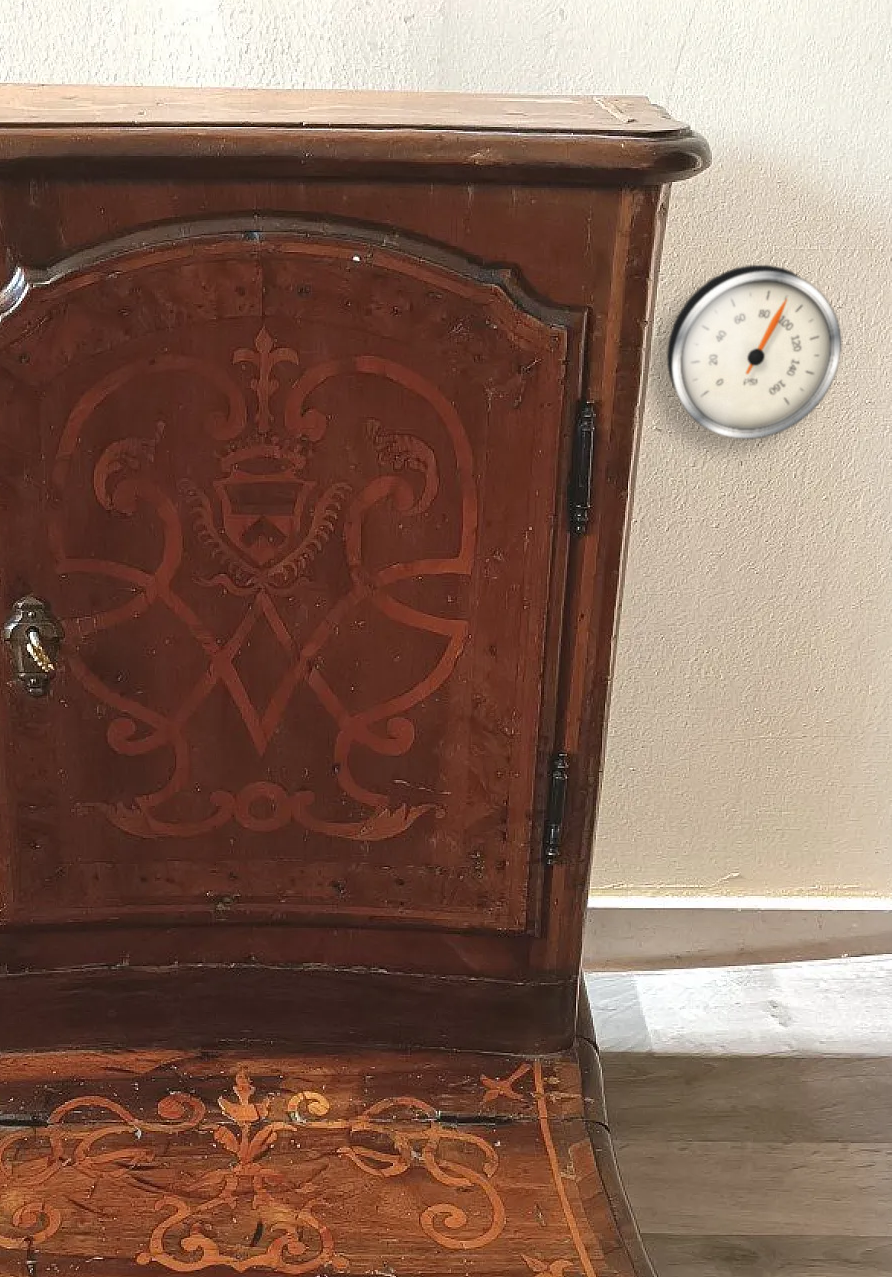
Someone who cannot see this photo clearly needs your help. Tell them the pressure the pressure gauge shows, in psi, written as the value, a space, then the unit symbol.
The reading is 90 psi
